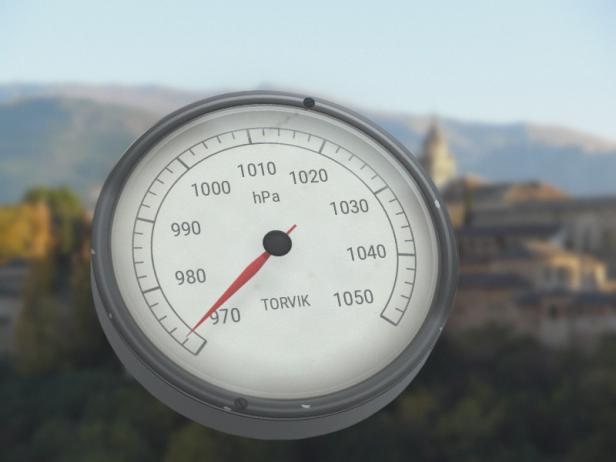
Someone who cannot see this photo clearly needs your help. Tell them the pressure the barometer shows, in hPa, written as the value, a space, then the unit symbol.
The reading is 972 hPa
